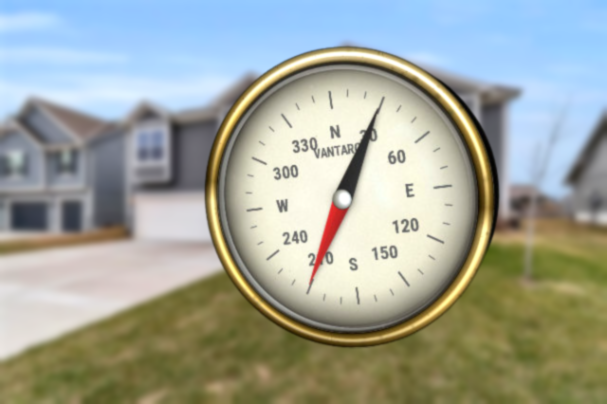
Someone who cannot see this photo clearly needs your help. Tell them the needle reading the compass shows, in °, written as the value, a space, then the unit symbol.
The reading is 210 °
